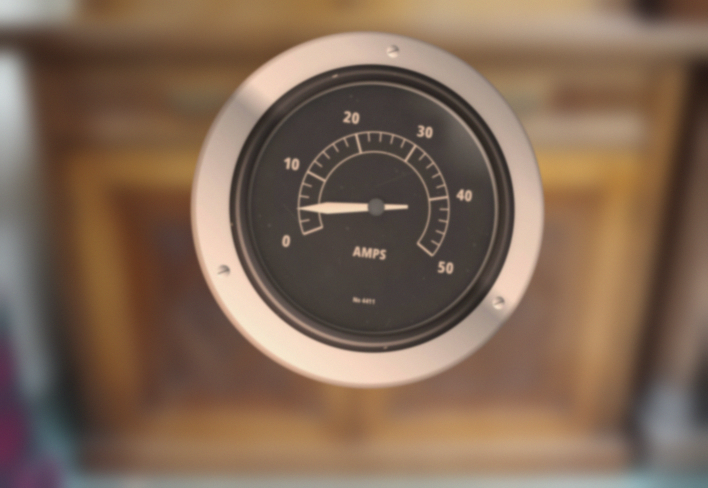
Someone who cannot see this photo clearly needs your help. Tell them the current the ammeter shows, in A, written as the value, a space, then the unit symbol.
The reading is 4 A
